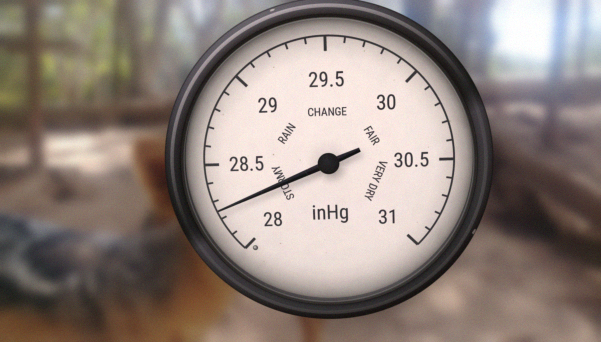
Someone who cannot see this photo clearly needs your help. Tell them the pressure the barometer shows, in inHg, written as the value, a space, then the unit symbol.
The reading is 28.25 inHg
